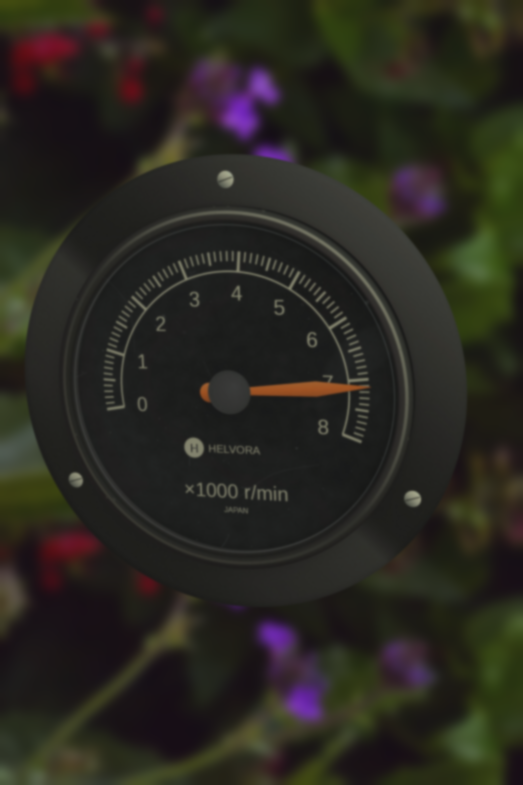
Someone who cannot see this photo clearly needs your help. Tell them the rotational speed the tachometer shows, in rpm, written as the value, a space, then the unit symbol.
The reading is 7100 rpm
